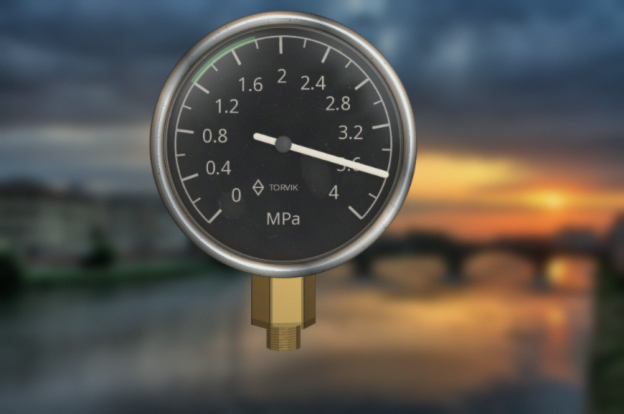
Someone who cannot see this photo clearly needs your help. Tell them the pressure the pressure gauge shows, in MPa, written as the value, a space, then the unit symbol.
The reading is 3.6 MPa
